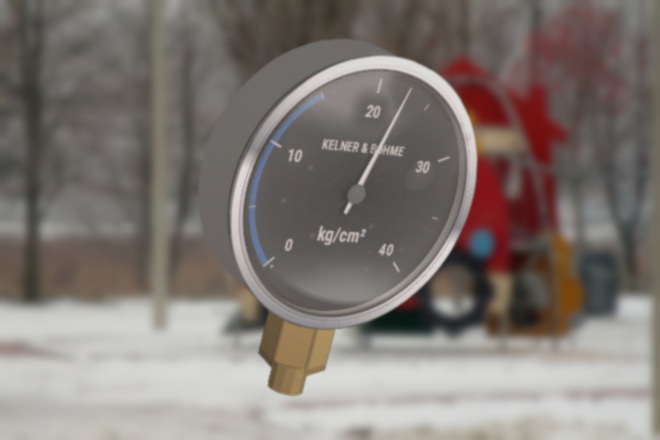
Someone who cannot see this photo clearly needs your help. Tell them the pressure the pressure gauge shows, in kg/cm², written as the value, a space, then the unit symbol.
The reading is 22.5 kg/cm²
